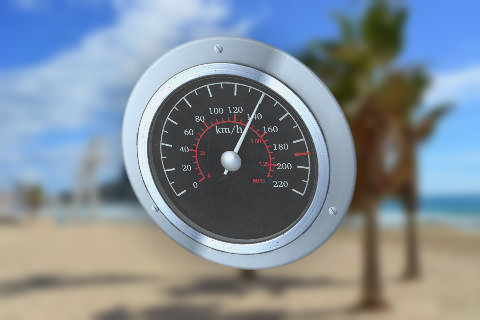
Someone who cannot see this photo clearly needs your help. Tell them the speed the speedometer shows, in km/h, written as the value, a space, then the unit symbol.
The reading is 140 km/h
